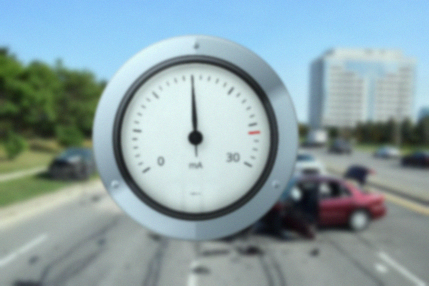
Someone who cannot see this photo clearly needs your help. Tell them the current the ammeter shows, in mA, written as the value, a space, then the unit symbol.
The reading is 15 mA
